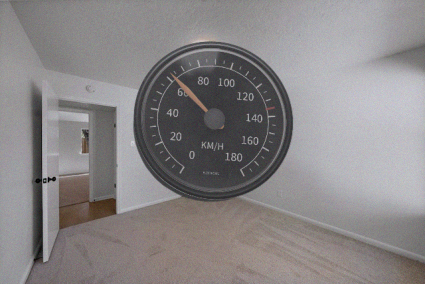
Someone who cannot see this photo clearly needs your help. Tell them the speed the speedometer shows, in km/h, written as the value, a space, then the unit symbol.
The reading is 62.5 km/h
